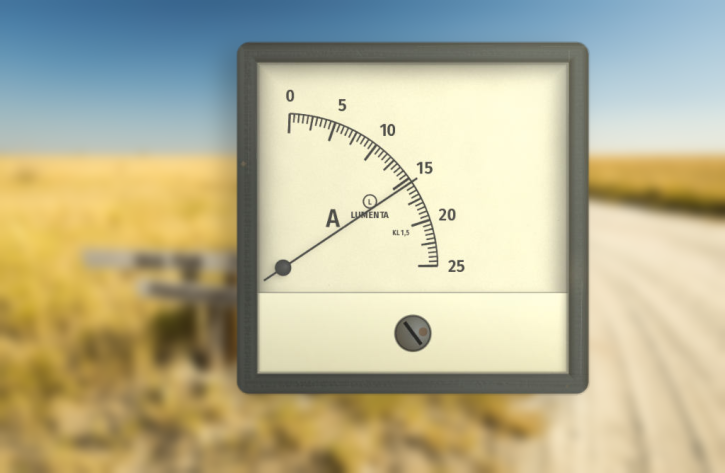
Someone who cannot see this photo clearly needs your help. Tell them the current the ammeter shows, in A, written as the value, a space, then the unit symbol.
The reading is 15.5 A
